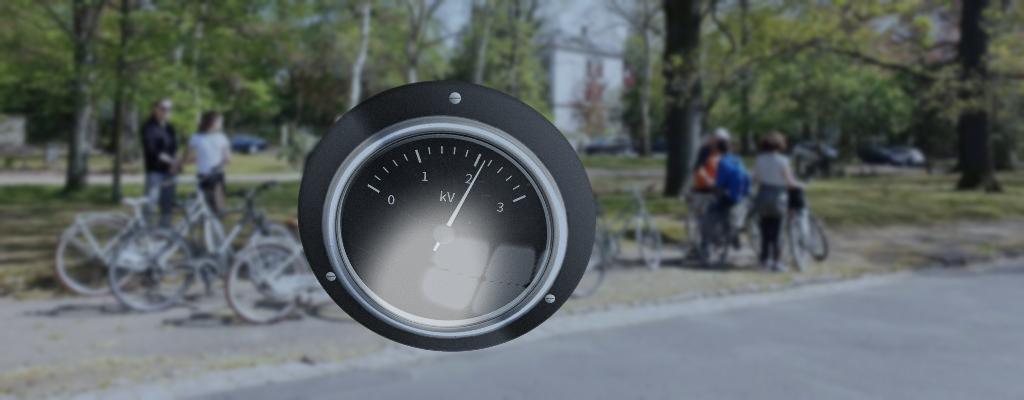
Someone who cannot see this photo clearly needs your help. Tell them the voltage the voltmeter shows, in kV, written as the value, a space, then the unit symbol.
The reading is 2.1 kV
